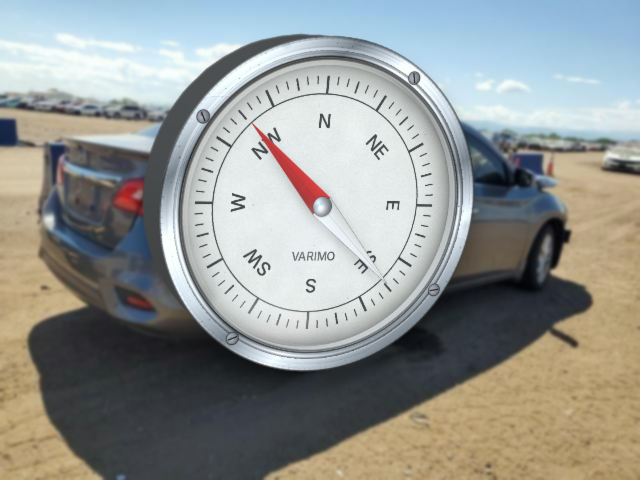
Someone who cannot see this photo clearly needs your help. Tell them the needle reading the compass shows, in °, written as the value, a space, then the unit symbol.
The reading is 315 °
